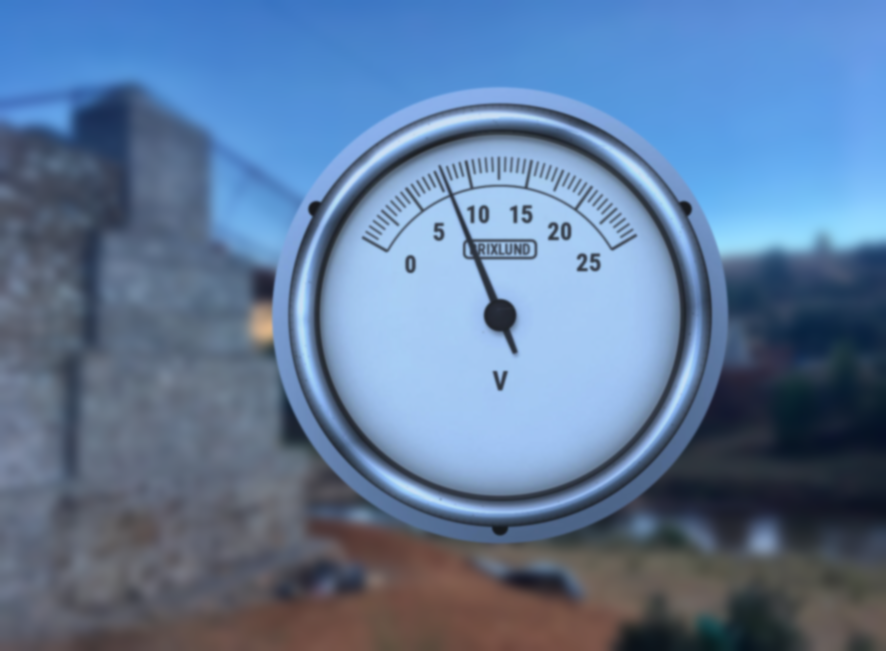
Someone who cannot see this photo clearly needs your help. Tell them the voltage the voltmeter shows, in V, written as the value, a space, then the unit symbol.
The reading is 8 V
